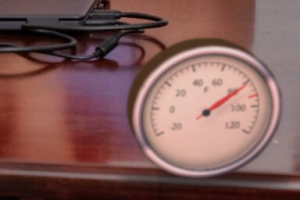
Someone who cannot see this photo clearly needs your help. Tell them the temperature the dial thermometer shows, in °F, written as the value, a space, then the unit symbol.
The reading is 80 °F
